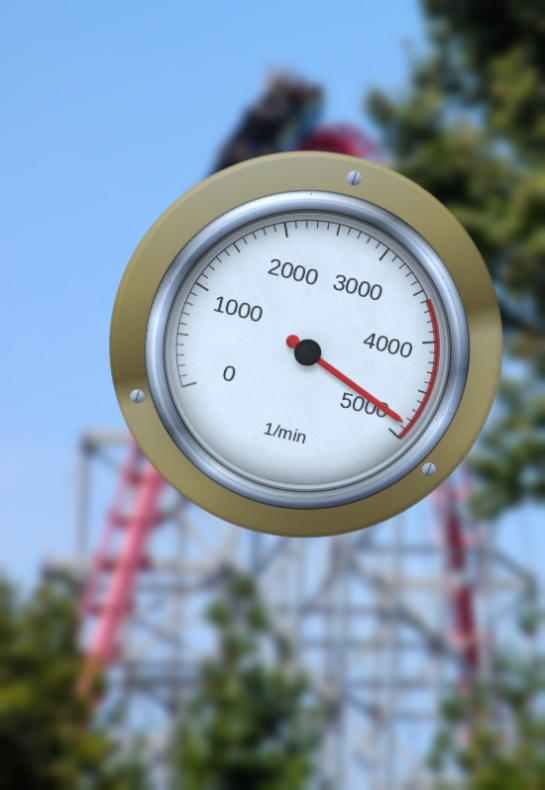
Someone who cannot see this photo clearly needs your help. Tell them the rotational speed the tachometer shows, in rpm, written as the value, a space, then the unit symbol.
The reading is 4850 rpm
